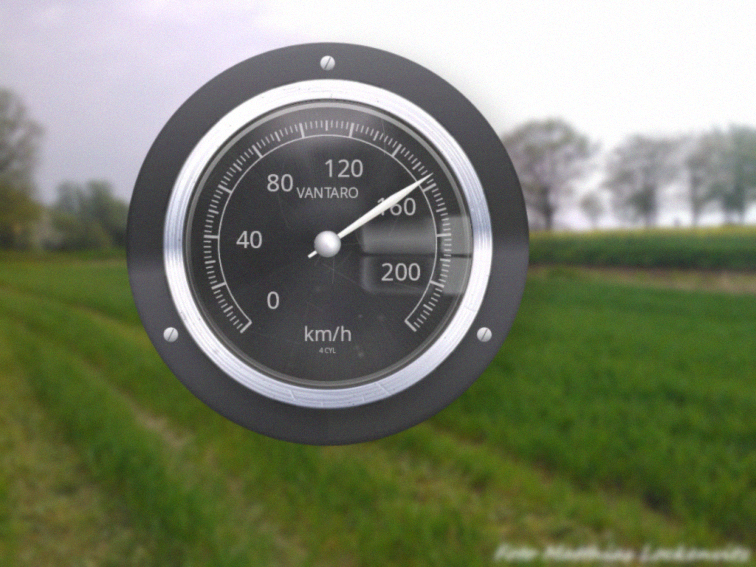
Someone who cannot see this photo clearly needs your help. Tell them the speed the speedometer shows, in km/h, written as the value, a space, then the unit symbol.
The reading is 156 km/h
